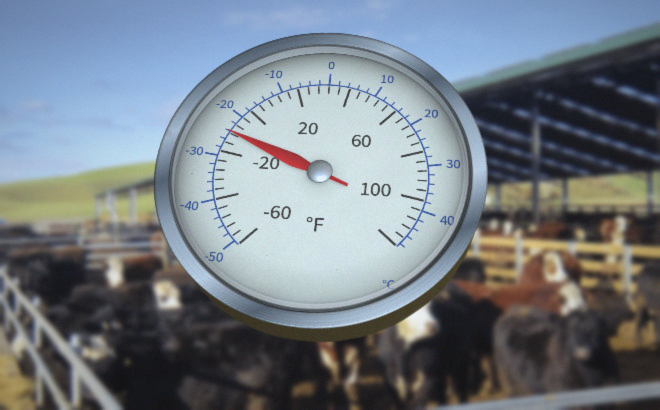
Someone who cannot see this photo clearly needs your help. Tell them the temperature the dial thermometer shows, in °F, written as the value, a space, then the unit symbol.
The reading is -12 °F
